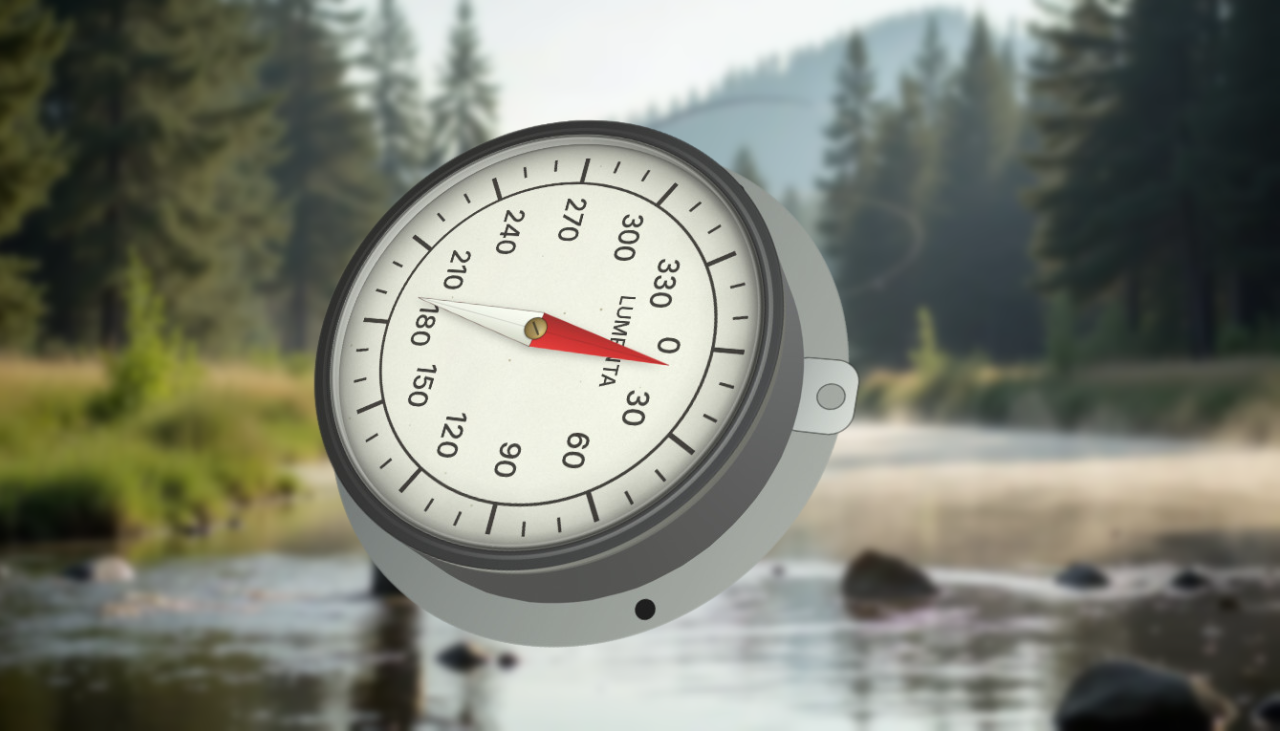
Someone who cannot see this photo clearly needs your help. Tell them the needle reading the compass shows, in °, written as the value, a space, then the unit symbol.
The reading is 10 °
